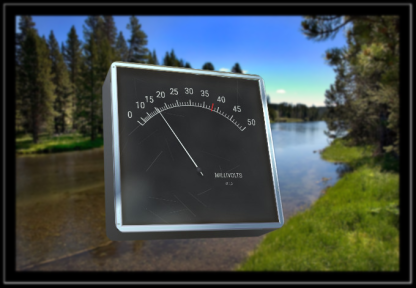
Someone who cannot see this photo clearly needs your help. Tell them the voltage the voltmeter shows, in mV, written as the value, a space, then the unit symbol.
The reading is 15 mV
